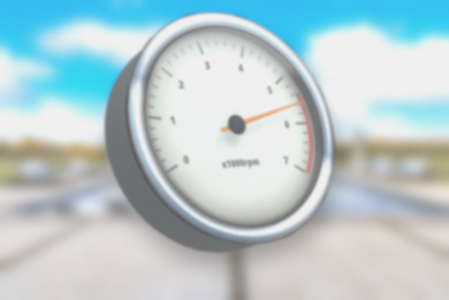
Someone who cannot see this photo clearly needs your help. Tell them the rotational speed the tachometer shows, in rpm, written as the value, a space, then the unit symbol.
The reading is 5600 rpm
